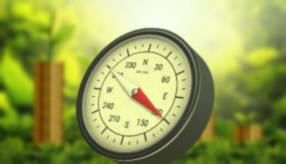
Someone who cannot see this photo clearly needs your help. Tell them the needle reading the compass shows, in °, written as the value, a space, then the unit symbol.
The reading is 120 °
